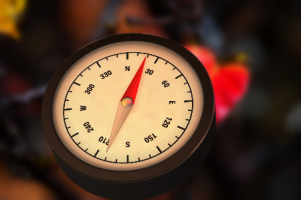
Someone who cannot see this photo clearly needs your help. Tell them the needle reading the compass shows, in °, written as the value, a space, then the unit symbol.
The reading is 20 °
